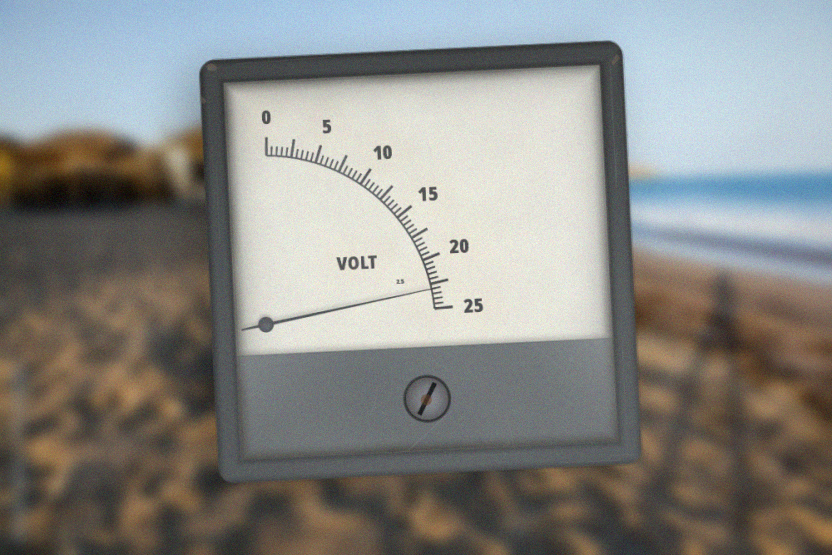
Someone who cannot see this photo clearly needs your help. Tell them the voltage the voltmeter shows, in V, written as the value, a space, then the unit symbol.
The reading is 23 V
